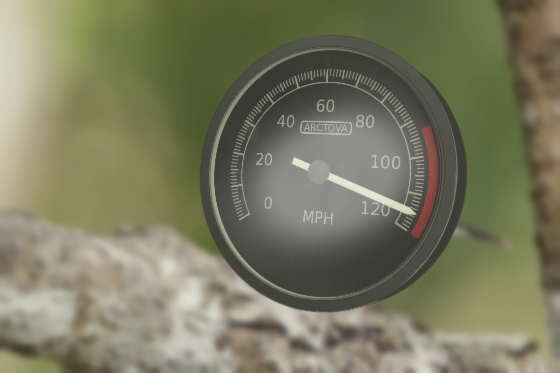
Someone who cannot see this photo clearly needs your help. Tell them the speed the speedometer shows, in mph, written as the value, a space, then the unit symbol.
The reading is 115 mph
